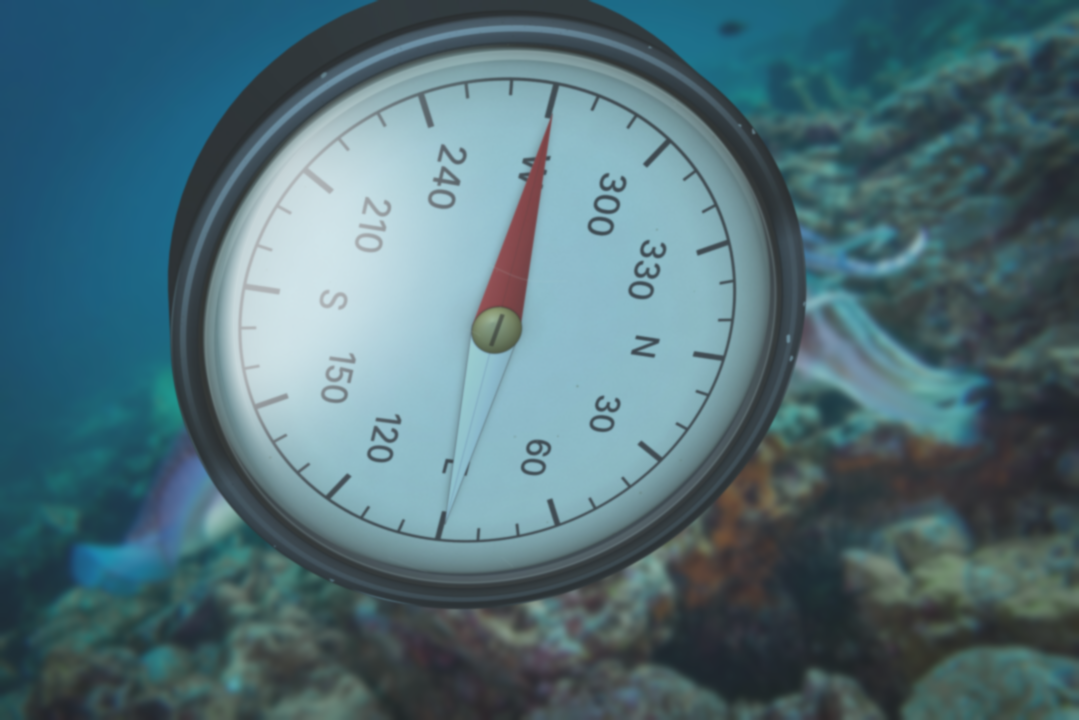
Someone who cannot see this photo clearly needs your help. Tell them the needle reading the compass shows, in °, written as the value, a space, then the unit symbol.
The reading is 270 °
